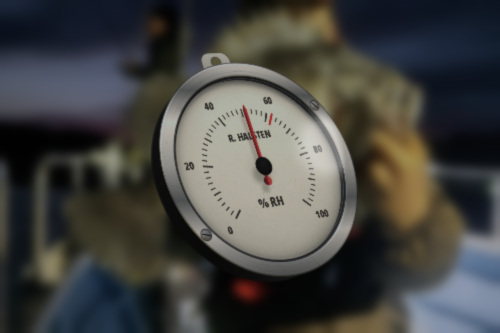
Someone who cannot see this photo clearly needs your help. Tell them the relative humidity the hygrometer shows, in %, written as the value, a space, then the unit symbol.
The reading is 50 %
